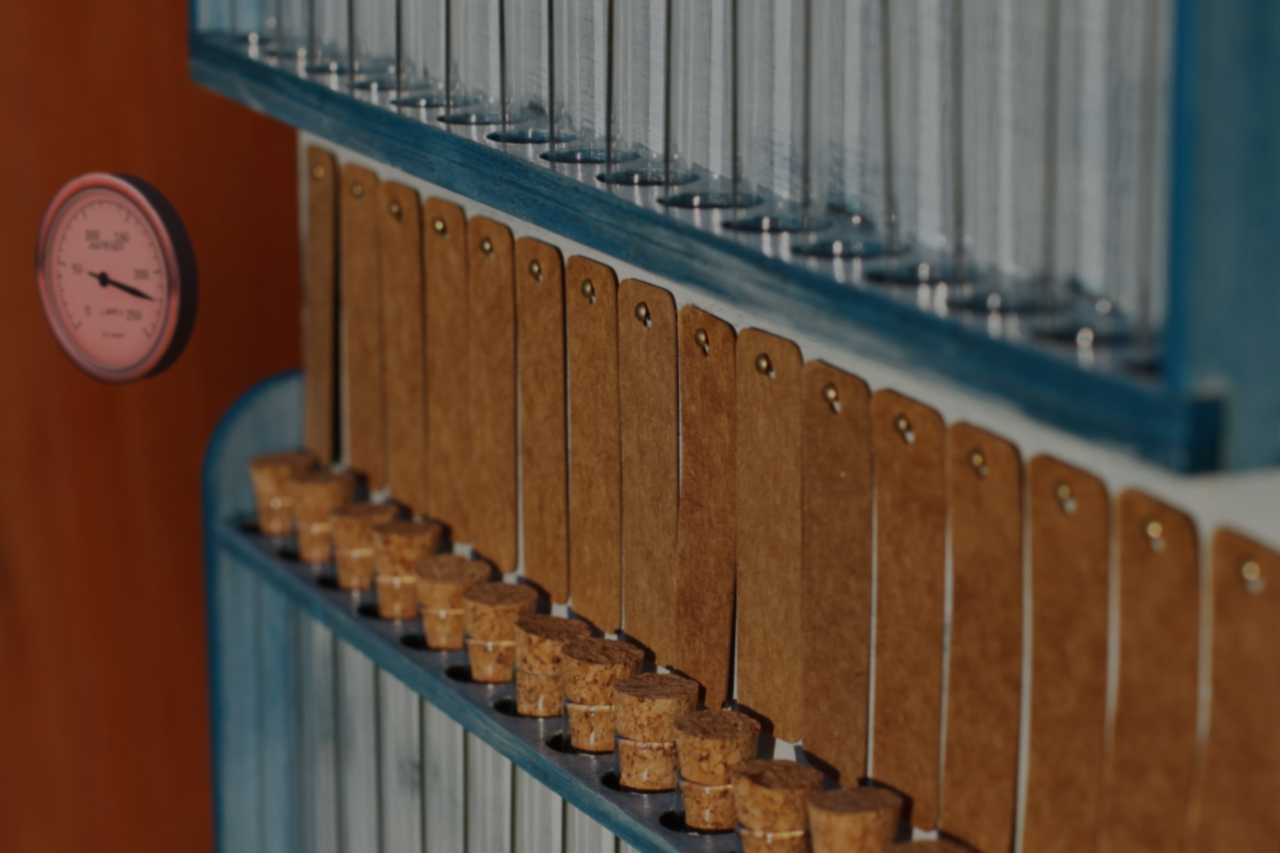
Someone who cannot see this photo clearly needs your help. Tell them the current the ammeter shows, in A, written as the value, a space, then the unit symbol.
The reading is 220 A
